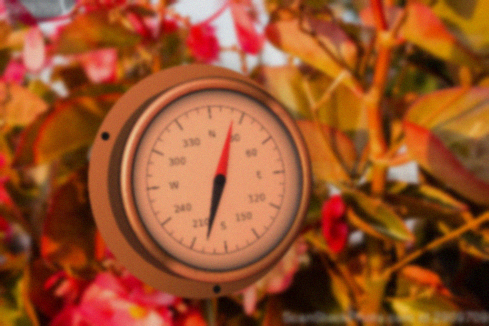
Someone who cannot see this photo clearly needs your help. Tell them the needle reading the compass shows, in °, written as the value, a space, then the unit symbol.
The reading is 20 °
